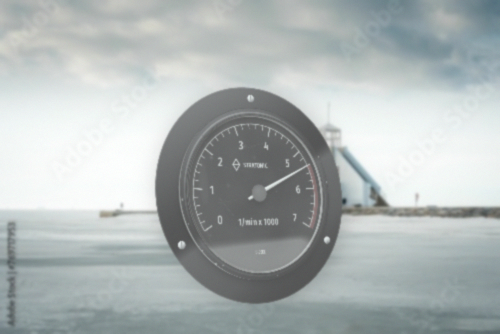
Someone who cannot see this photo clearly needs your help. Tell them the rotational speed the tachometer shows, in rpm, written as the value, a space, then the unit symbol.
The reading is 5400 rpm
